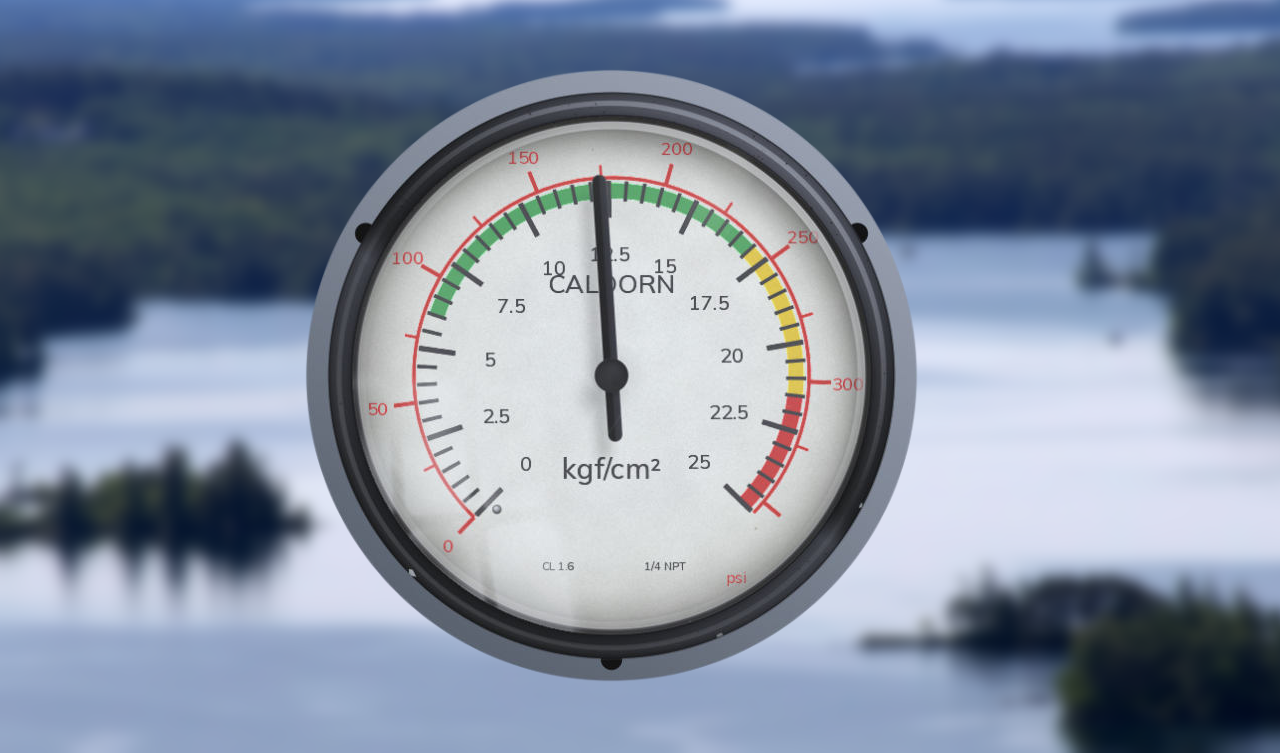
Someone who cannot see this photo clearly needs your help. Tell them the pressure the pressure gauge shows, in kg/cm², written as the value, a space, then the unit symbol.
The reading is 12.25 kg/cm²
